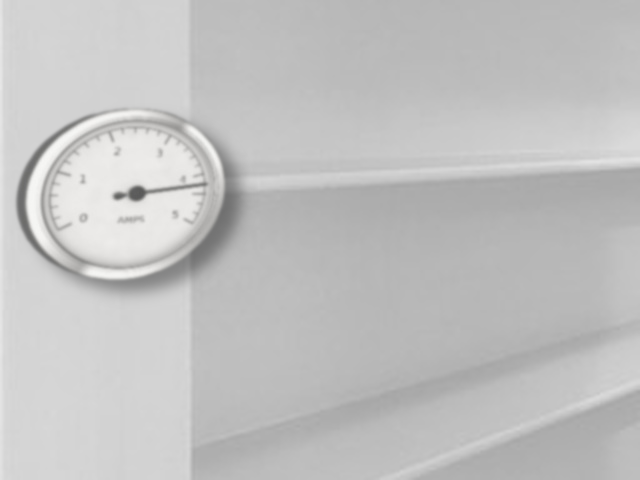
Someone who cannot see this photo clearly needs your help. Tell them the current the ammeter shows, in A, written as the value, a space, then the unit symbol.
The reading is 4.2 A
